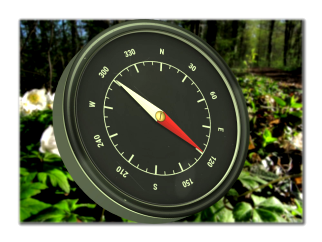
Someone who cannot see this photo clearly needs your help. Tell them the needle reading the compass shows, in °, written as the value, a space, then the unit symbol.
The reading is 120 °
